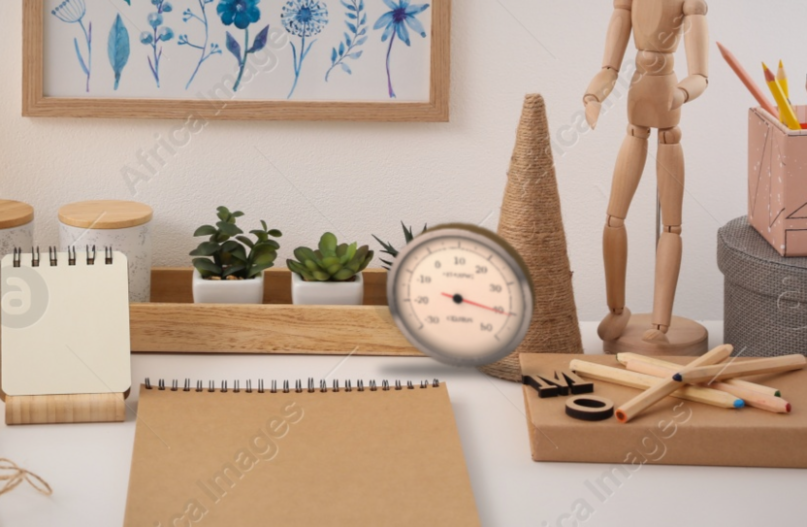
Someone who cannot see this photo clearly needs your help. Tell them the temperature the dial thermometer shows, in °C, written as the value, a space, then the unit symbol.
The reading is 40 °C
